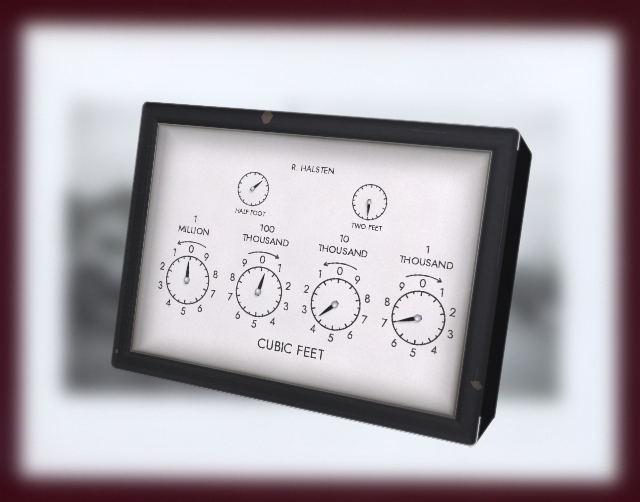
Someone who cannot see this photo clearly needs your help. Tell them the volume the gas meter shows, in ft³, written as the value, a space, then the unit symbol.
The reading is 3700 ft³
